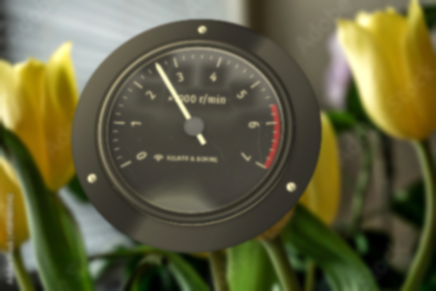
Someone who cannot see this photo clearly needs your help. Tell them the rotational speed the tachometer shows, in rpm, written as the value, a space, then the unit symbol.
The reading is 2600 rpm
